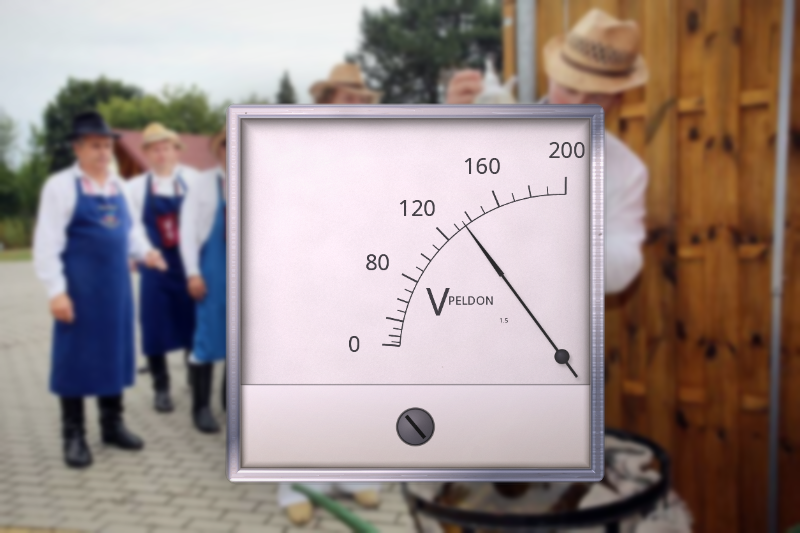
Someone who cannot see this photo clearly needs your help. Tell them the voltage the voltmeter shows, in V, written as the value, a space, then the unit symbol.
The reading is 135 V
